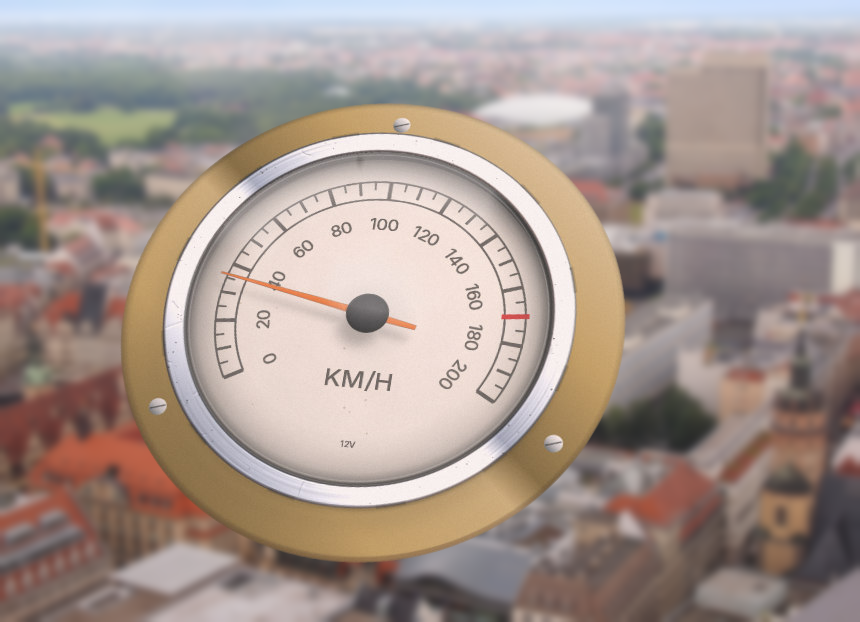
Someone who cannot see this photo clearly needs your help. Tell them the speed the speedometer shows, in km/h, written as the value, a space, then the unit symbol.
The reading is 35 km/h
